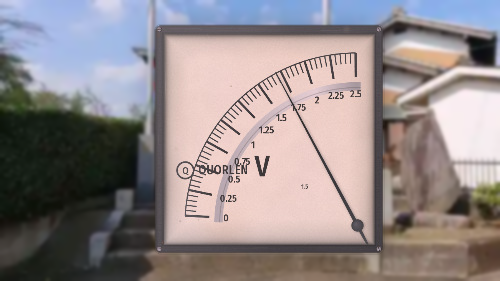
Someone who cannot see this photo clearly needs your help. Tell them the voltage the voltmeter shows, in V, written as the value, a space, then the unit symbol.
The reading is 1.7 V
